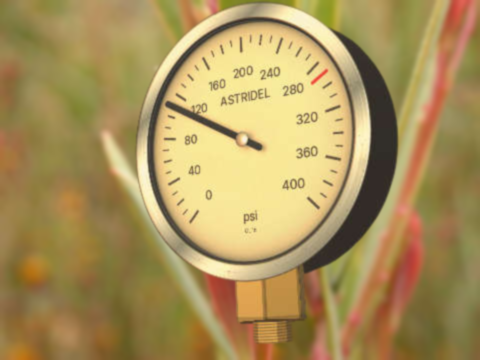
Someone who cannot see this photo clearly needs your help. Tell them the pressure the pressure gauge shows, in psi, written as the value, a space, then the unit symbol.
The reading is 110 psi
